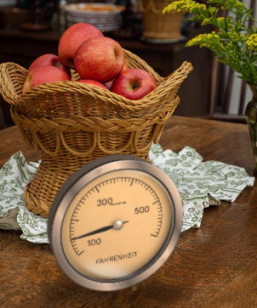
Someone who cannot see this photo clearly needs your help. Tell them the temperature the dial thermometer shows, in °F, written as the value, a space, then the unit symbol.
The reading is 150 °F
